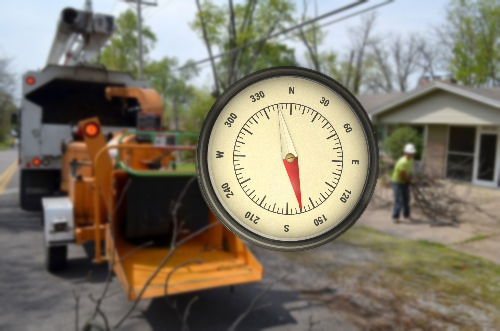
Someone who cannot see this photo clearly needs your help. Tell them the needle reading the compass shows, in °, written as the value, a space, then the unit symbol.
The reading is 165 °
